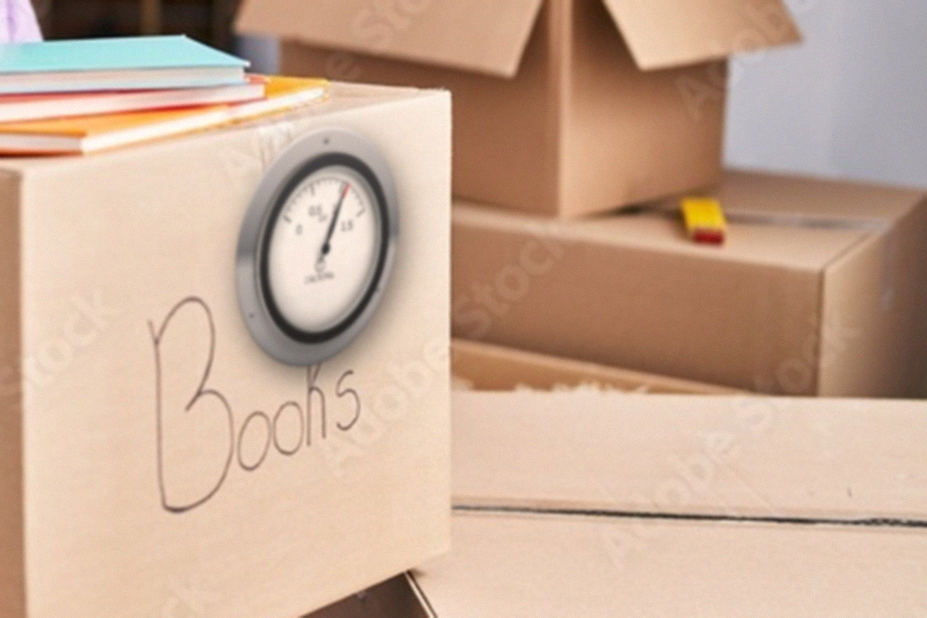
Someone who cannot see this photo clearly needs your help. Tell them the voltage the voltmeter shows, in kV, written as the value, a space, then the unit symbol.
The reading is 1 kV
